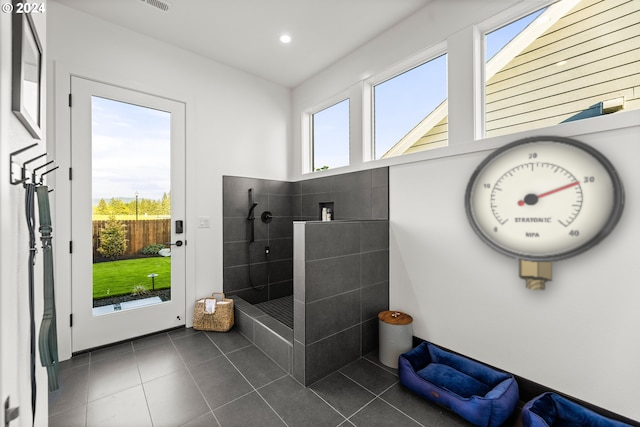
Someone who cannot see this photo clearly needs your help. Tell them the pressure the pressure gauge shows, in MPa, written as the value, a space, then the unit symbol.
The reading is 30 MPa
